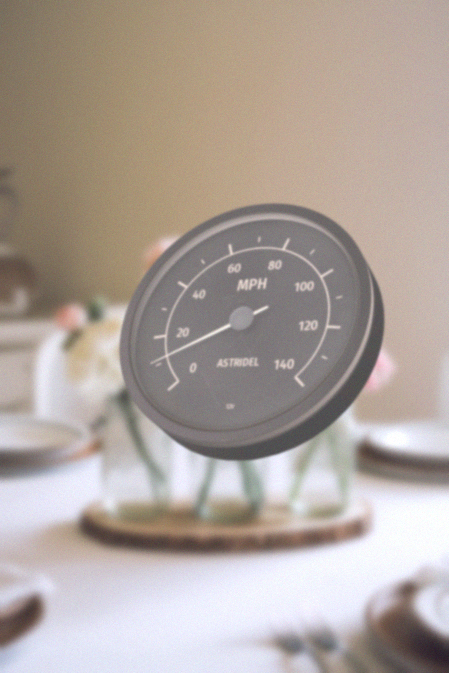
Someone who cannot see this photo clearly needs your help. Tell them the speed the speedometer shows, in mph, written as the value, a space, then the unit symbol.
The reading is 10 mph
